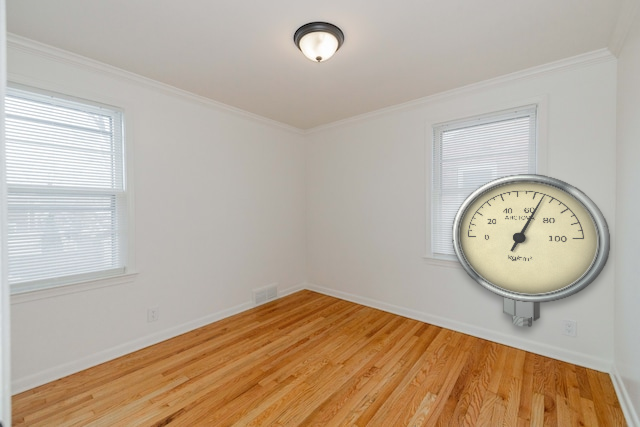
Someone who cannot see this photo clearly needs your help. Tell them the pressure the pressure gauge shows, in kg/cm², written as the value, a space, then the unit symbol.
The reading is 65 kg/cm²
